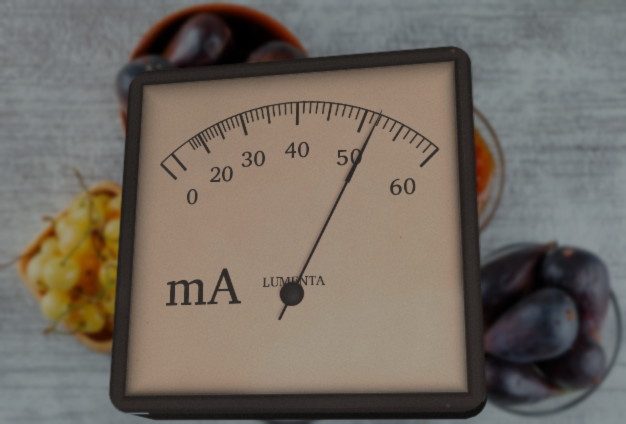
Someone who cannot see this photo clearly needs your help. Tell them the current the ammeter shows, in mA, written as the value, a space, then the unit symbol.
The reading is 52 mA
